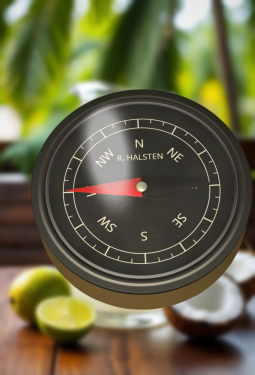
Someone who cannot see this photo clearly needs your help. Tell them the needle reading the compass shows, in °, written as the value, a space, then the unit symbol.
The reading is 270 °
